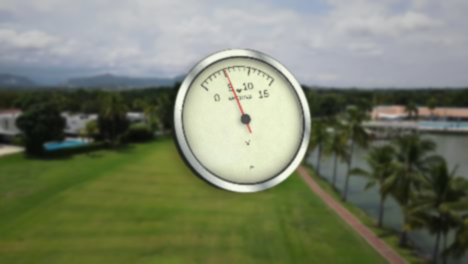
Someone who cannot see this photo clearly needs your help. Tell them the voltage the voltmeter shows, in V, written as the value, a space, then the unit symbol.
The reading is 5 V
